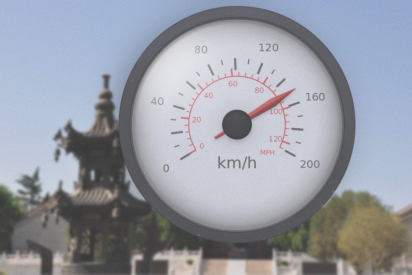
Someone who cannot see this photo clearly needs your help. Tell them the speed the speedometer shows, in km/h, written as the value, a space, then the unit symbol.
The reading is 150 km/h
